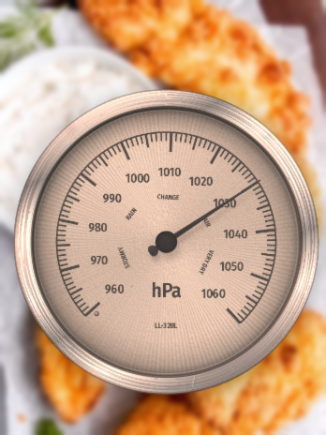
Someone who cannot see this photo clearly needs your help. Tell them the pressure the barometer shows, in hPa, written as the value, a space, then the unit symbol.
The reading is 1030 hPa
